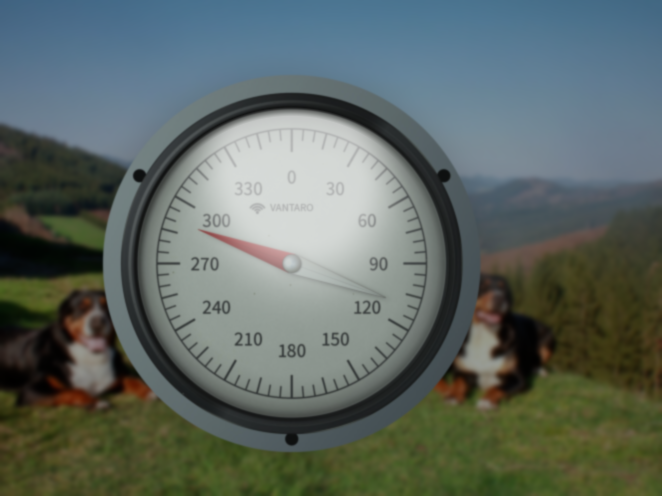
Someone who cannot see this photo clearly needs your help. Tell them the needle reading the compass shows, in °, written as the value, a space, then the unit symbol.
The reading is 290 °
